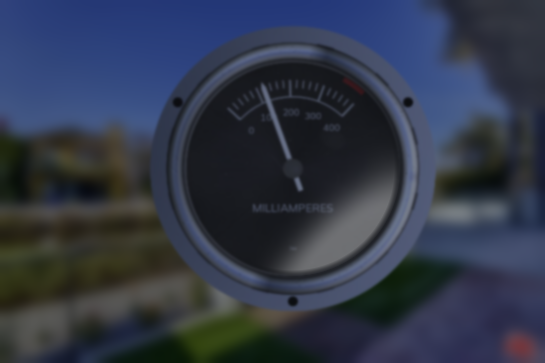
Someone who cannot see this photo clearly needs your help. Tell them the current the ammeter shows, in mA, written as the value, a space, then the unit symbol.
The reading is 120 mA
